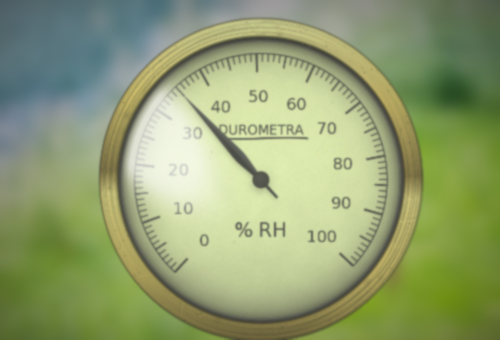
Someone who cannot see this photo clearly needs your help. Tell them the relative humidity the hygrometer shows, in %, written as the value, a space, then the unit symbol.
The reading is 35 %
